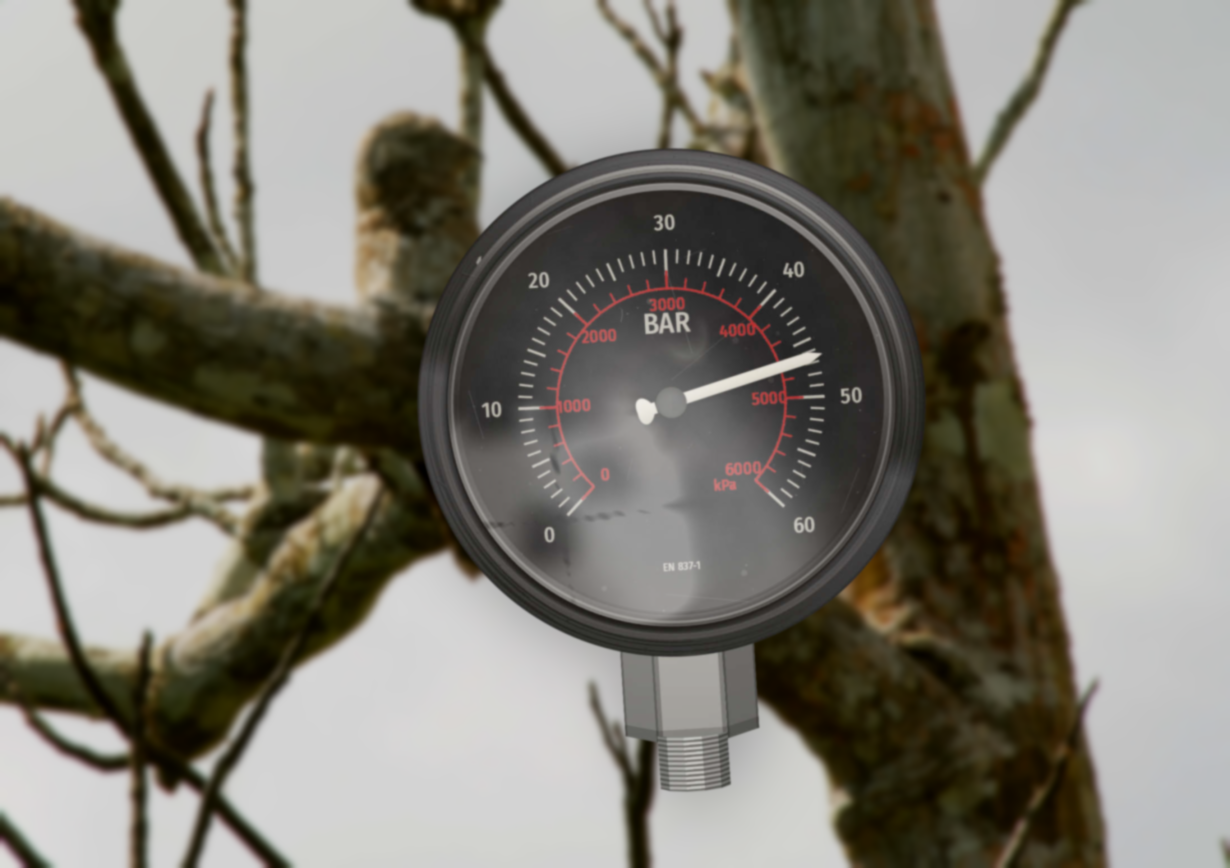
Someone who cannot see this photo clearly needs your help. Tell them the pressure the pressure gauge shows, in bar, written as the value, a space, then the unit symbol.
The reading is 46.5 bar
